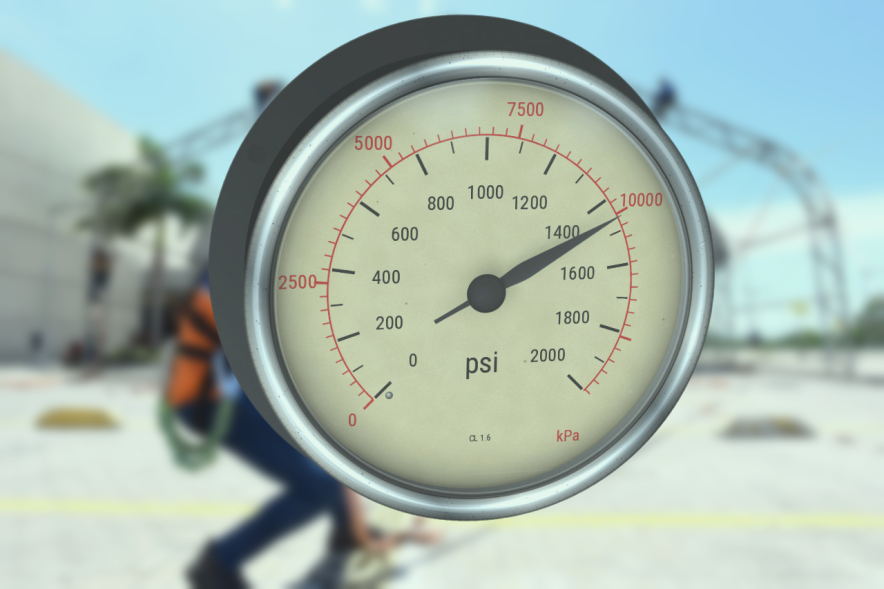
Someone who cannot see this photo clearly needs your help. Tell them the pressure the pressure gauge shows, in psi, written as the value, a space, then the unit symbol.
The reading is 1450 psi
